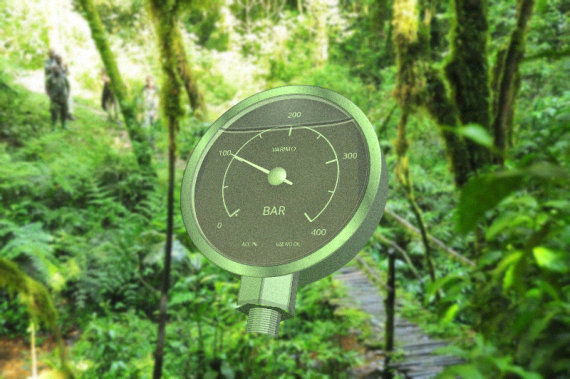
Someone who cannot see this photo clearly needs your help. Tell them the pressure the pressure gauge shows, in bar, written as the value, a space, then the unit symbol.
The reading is 100 bar
